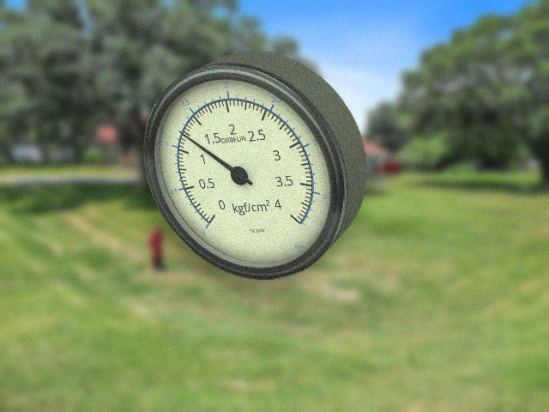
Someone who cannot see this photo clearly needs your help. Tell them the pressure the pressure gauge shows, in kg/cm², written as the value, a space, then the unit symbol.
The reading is 1.25 kg/cm²
